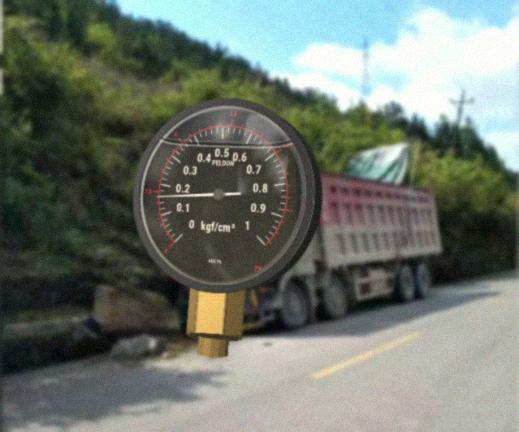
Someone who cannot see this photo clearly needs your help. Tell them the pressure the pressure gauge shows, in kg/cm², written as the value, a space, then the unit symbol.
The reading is 0.16 kg/cm²
